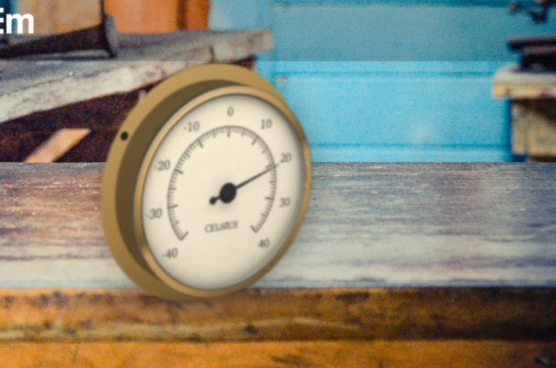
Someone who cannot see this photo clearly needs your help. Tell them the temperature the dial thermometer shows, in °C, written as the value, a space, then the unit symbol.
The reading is 20 °C
